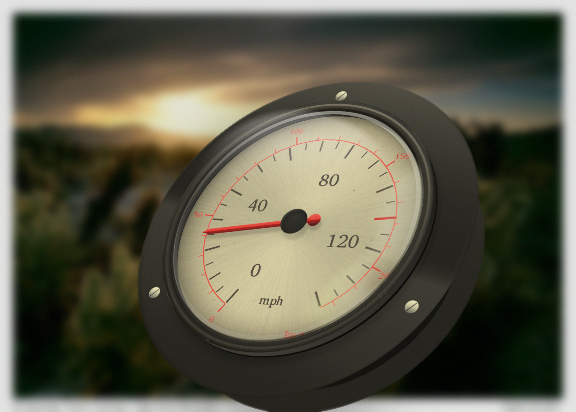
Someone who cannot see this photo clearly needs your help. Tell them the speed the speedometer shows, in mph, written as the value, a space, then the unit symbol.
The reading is 25 mph
